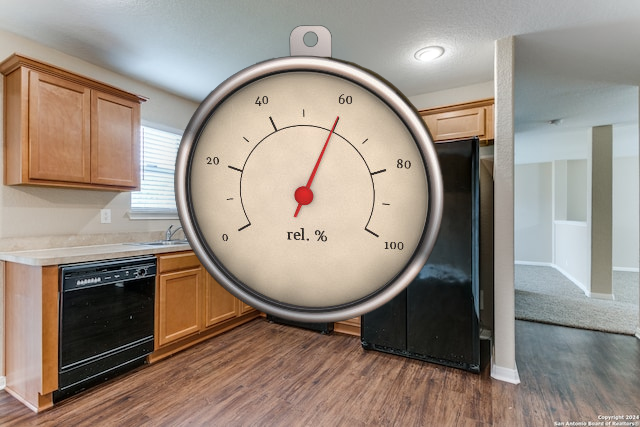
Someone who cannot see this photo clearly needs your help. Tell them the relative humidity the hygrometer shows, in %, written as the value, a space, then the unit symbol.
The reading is 60 %
